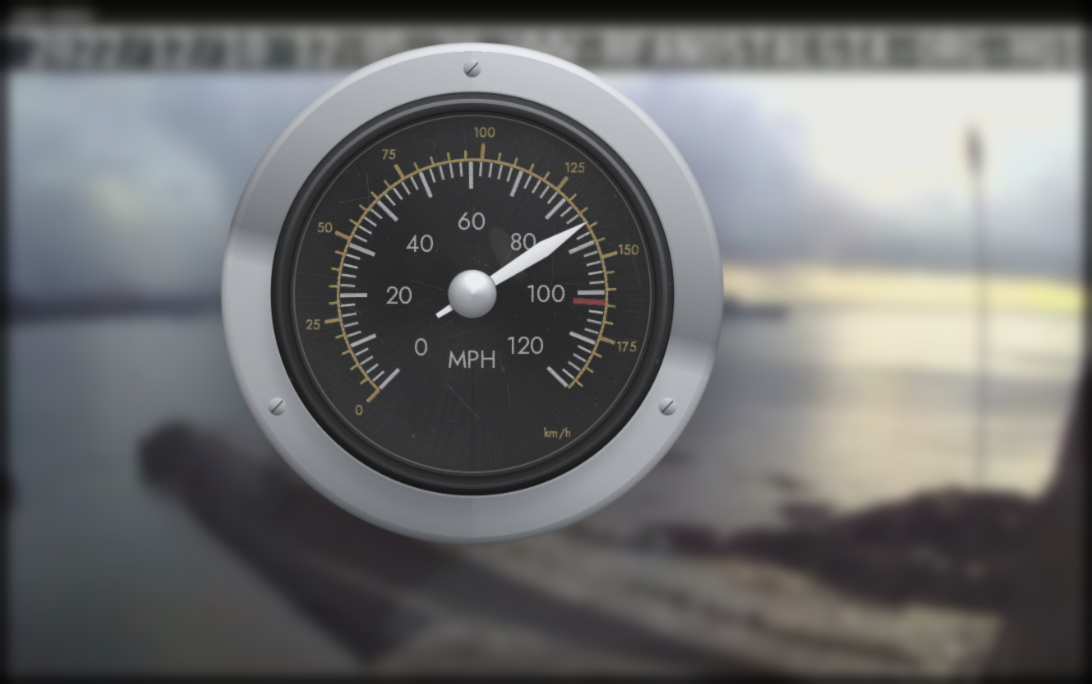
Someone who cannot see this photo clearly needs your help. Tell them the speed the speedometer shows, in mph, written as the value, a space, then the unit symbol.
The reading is 86 mph
